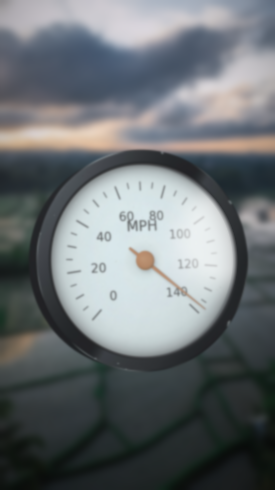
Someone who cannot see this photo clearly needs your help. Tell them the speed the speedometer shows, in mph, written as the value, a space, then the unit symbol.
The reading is 137.5 mph
